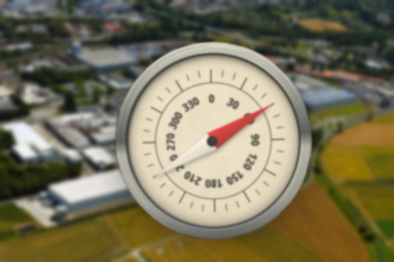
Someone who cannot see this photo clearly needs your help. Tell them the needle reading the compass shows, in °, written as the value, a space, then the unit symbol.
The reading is 60 °
